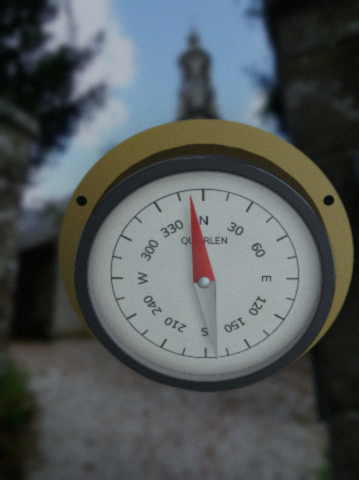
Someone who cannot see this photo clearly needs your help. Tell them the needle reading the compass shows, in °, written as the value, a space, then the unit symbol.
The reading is 352.5 °
